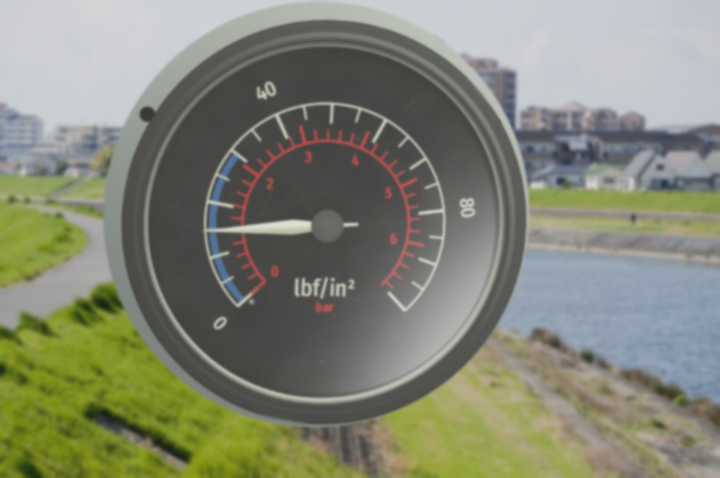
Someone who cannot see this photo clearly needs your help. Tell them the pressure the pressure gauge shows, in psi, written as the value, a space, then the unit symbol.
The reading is 15 psi
